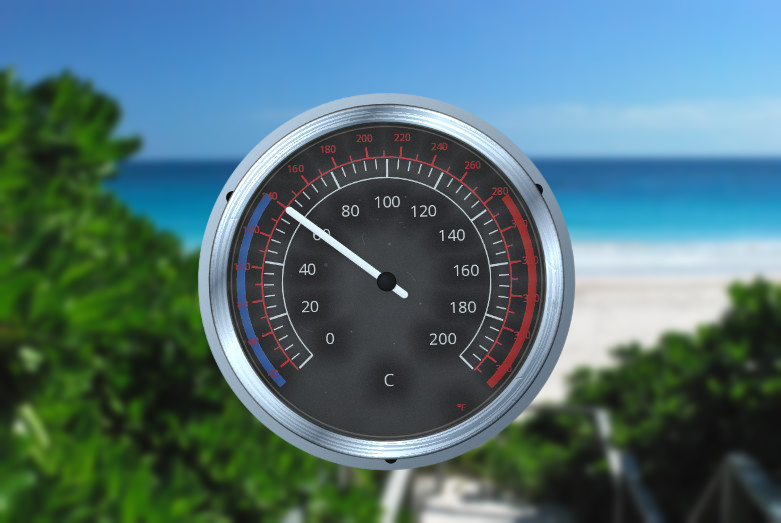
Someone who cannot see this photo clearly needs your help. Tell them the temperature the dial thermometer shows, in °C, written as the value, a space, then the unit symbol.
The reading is 60 °C
